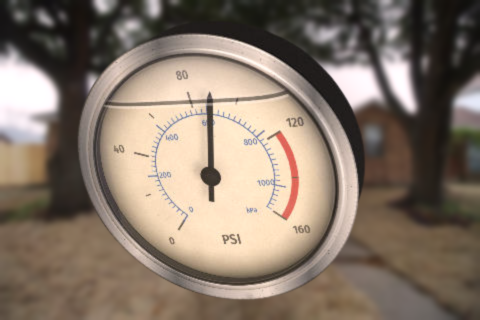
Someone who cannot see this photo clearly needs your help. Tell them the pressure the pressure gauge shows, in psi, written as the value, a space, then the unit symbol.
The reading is 90 psi
